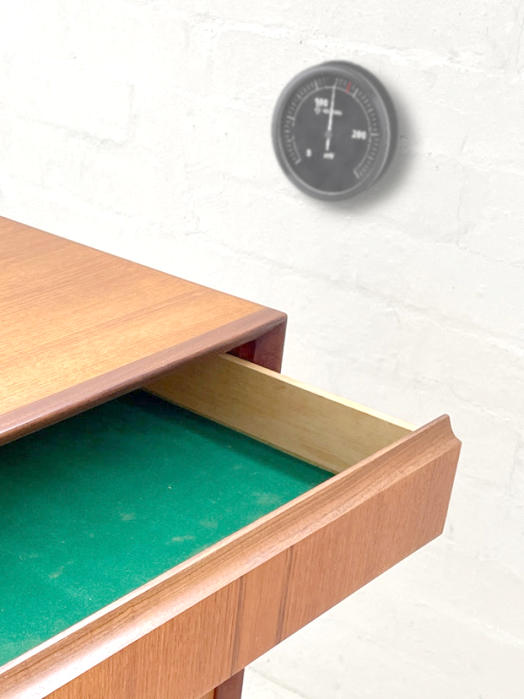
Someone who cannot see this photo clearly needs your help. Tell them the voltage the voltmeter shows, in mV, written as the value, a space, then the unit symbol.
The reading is 125 mV
